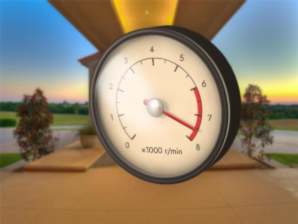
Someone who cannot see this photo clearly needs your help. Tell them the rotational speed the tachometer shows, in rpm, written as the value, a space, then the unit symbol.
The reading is 7500 rpm
